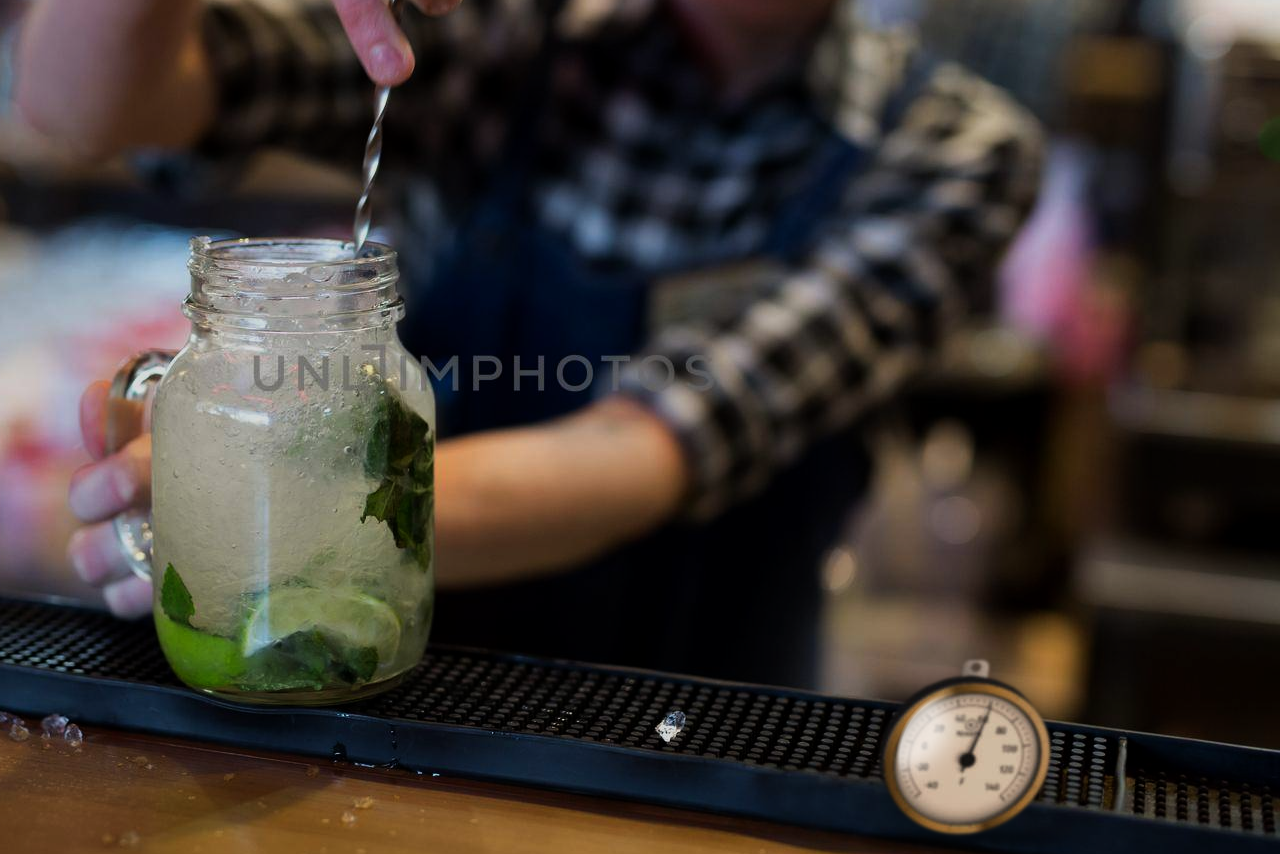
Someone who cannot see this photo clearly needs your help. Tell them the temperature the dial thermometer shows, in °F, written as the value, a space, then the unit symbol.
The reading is 60 °F
